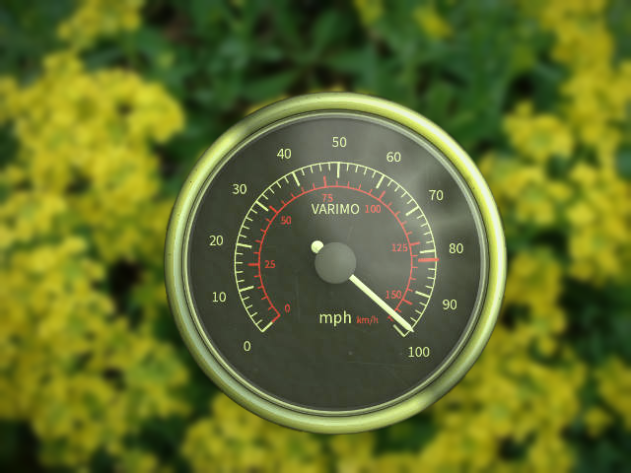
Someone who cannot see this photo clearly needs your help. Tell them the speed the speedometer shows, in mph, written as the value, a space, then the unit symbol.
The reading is 98 mph
